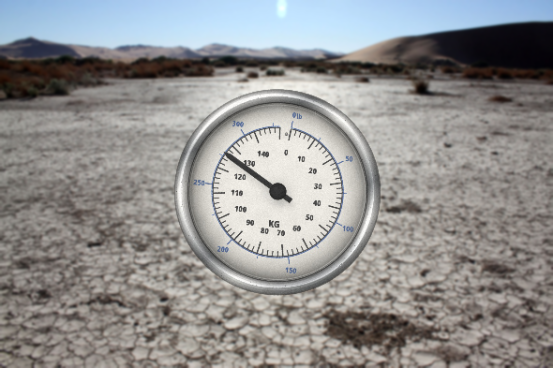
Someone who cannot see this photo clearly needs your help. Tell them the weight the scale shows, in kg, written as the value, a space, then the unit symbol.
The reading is 126 kg
